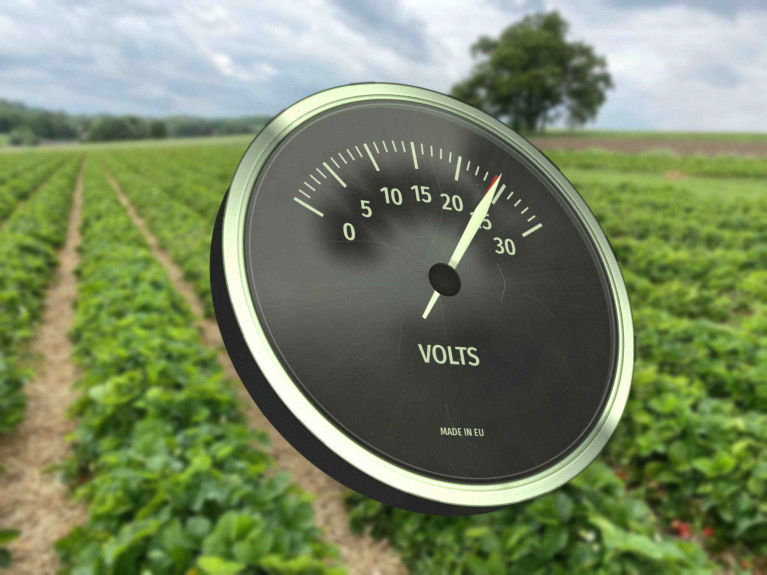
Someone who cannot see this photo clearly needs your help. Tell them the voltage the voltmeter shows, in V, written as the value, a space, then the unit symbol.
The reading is 24 V
